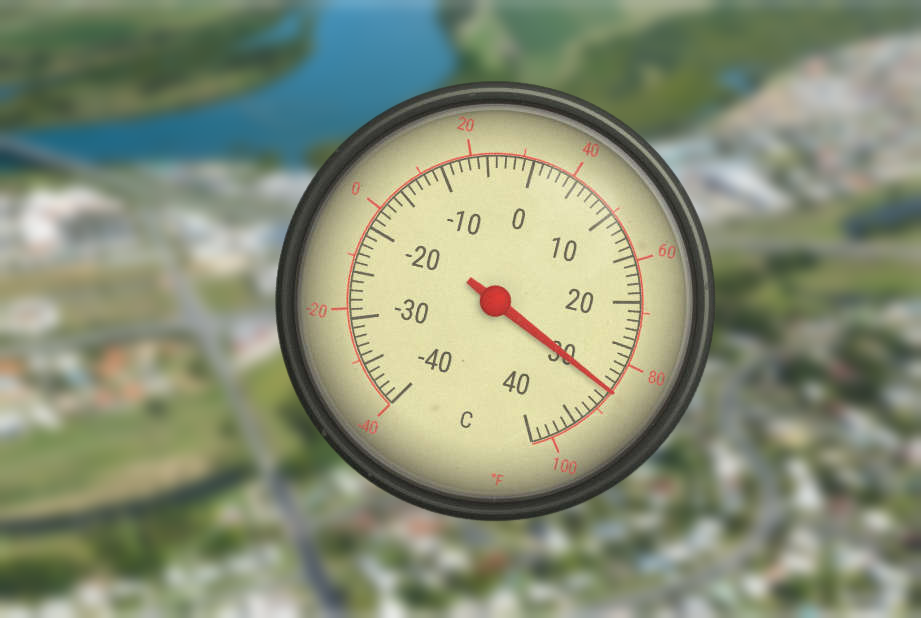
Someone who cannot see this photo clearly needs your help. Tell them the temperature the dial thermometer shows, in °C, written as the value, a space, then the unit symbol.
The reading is 30 °C
